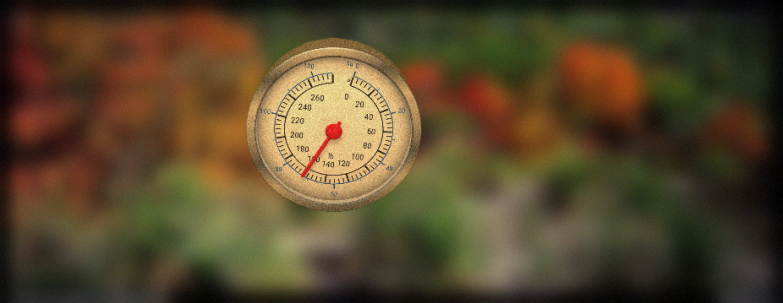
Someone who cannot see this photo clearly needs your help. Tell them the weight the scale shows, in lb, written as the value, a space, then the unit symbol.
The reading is 160 lb
